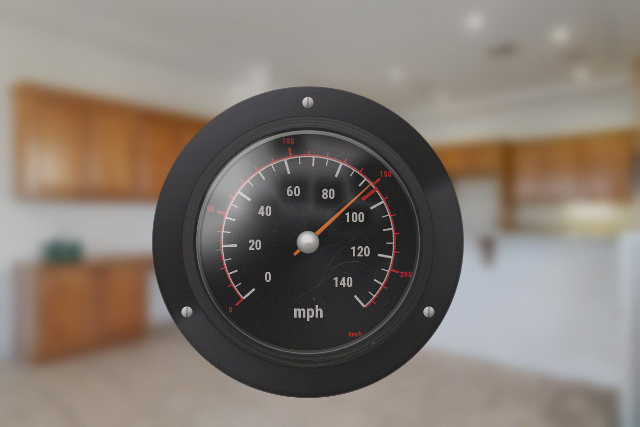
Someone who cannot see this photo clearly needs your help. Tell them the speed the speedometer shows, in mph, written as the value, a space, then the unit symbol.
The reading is 92.5 mph
